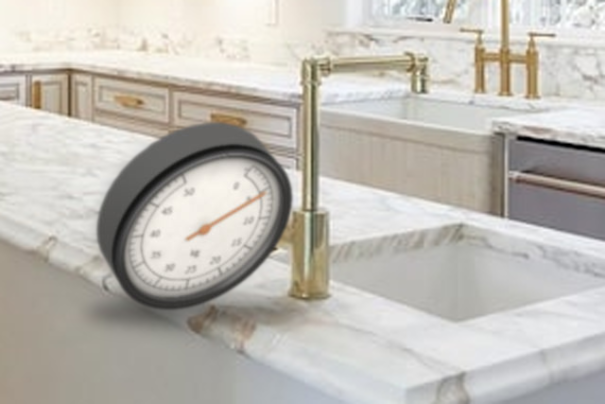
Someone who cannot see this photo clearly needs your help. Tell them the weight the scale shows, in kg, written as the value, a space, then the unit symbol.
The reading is 5 kg
